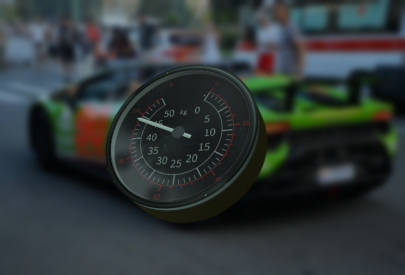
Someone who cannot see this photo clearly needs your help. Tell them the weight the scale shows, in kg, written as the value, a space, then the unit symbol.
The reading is 44 kg
